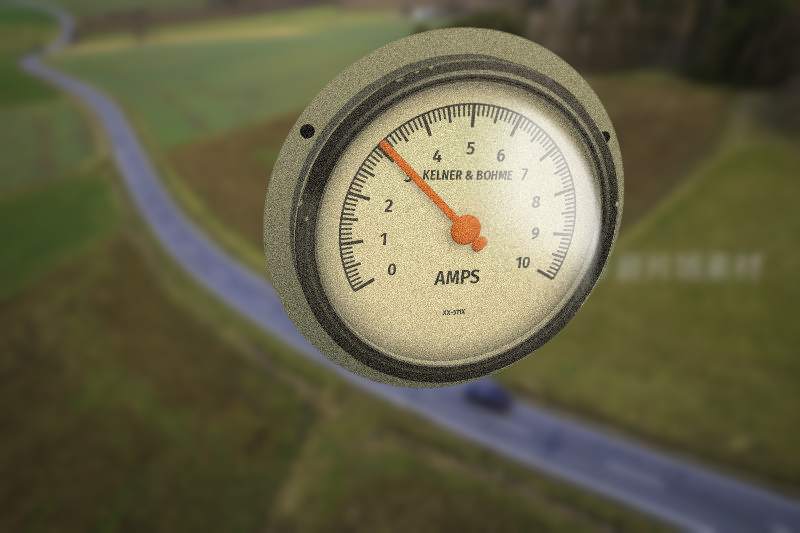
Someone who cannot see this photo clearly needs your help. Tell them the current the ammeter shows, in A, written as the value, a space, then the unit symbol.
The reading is 3.1 A
